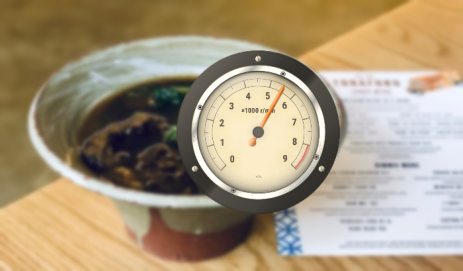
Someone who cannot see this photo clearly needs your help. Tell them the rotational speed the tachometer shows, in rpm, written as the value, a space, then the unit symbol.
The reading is 5500 rpm
